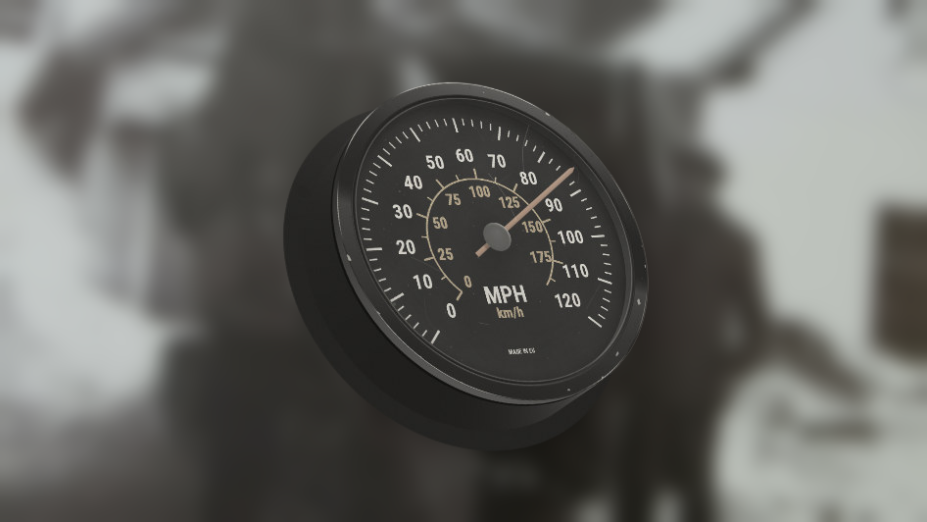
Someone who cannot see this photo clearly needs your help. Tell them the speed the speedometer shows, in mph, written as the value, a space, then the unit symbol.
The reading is 86 mph
